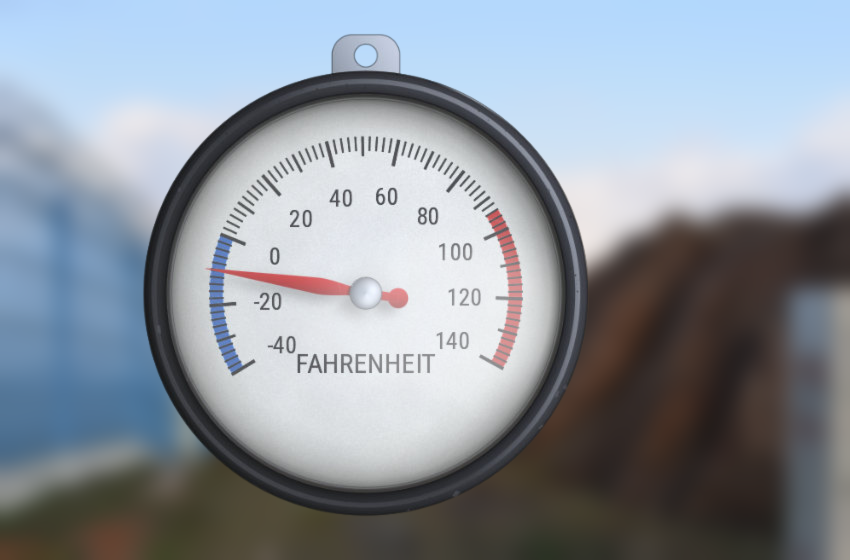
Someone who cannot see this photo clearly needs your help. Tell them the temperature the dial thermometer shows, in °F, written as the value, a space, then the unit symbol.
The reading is -10 °F
